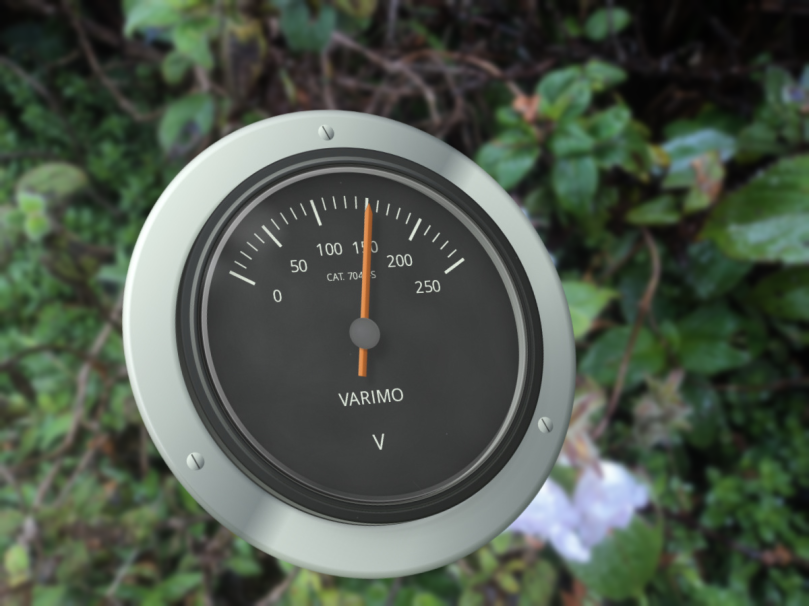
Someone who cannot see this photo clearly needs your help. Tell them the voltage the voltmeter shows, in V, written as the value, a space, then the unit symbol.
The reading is 150 V
